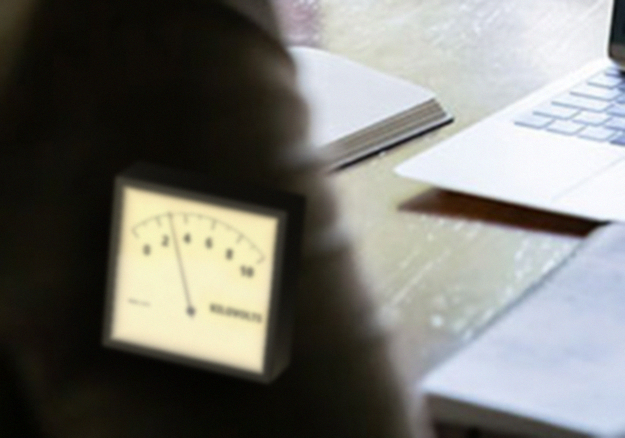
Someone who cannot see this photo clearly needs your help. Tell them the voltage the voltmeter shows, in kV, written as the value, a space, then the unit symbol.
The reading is 3 kV
